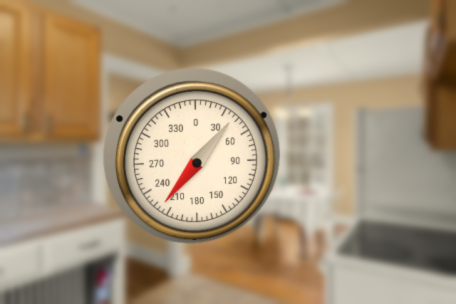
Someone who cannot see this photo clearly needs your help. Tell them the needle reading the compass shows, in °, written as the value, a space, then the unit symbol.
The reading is 220 °
